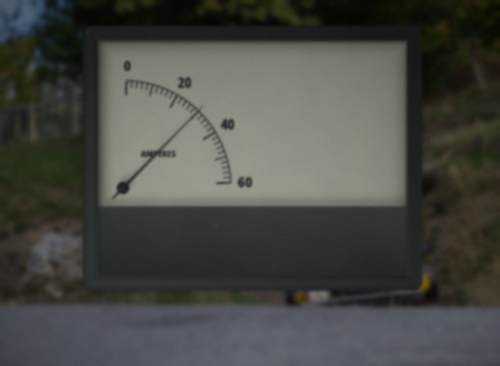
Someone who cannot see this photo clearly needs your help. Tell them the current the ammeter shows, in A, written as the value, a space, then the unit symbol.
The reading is 30 A
